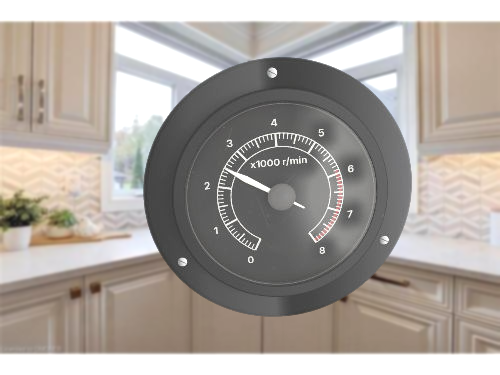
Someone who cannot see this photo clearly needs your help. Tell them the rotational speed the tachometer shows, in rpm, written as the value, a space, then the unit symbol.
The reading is 2500 rpm
